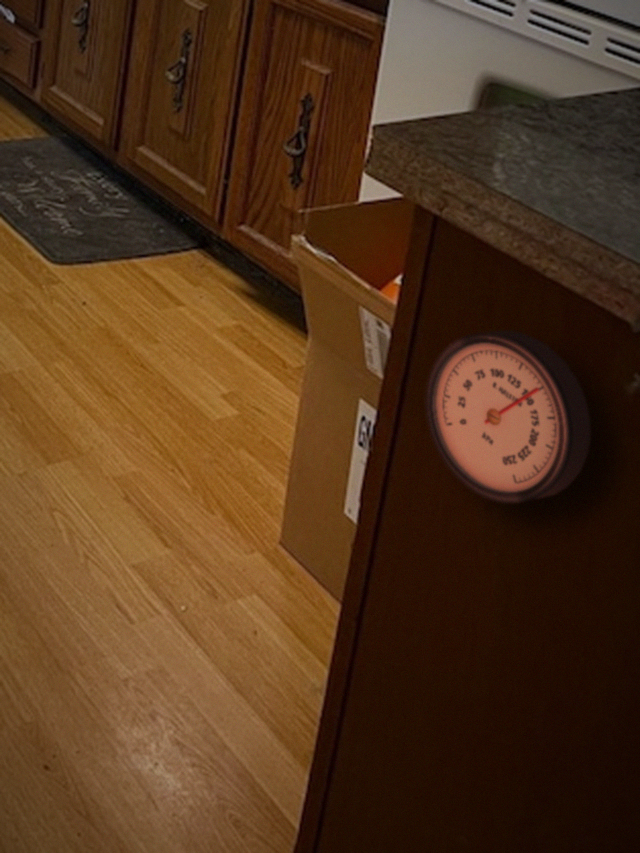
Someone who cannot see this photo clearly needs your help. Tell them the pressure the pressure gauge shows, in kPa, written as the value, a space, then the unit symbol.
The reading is 150 kPa
